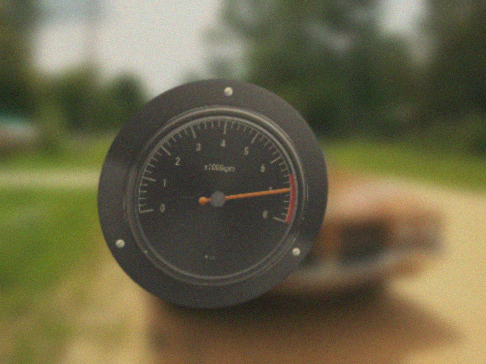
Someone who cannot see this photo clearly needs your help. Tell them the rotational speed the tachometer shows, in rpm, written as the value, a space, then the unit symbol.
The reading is 7000 rpm
